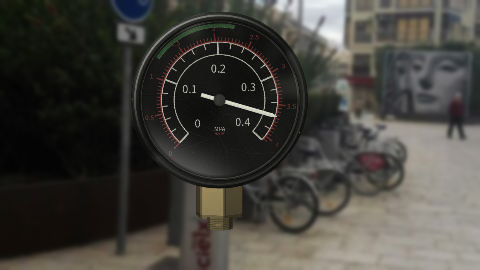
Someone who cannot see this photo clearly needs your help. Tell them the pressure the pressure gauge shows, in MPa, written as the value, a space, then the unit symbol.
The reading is 0.36 MPa
